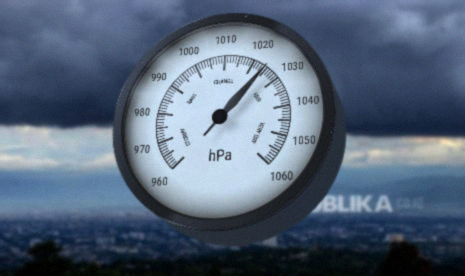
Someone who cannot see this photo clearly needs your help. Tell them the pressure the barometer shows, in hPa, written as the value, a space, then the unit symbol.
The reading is 1025 hPa
